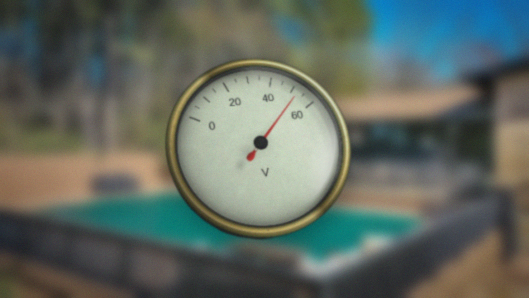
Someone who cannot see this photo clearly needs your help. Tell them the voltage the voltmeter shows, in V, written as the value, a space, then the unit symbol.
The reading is 52.5 V
